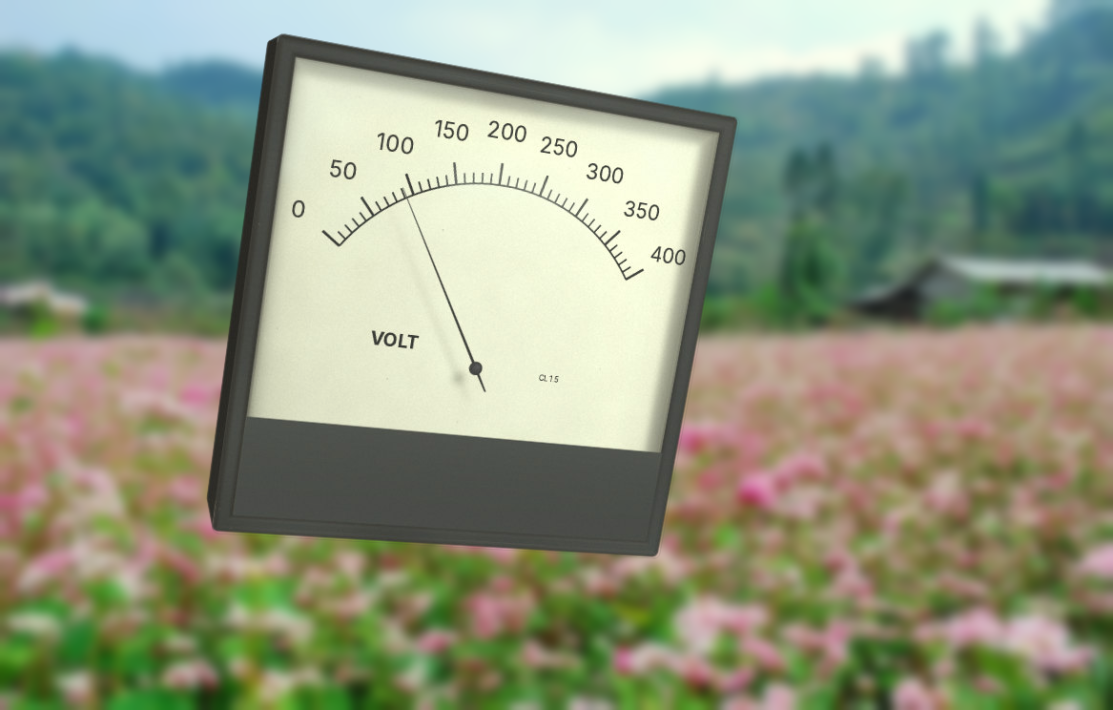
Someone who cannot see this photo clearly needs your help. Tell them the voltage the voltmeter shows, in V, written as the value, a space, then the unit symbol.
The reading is 90 V
